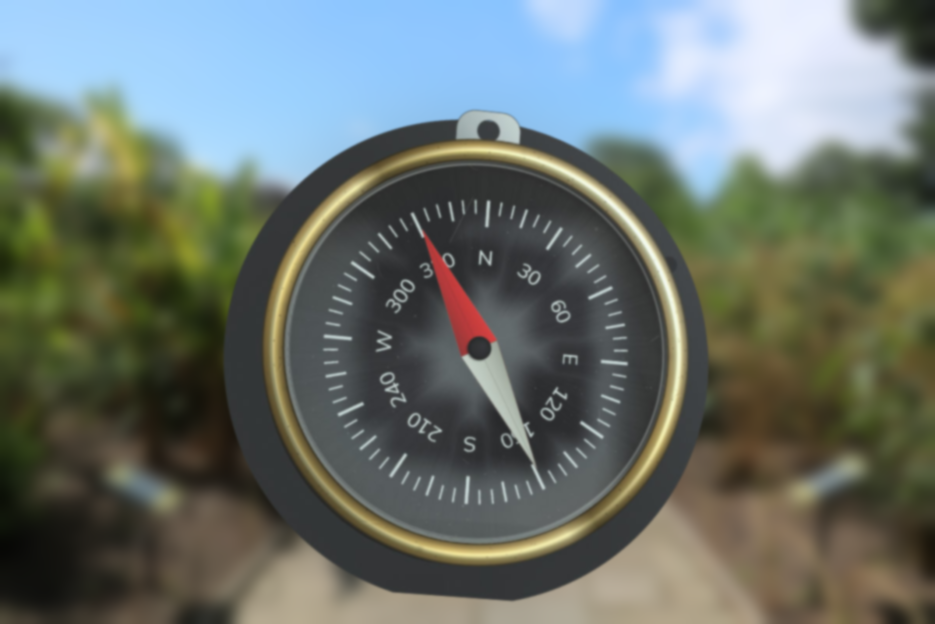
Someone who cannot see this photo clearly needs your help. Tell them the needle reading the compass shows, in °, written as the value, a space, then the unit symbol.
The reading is 330 °
